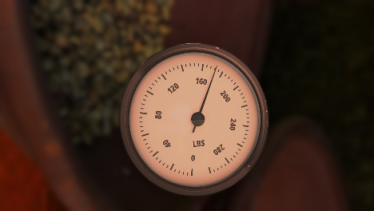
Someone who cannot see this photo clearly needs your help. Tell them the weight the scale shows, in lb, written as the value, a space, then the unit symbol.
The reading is 172 lb
